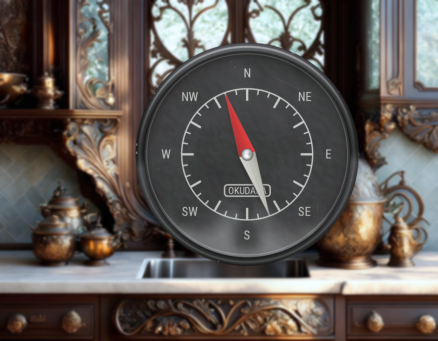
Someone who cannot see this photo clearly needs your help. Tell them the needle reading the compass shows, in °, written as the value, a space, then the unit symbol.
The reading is 340 °
